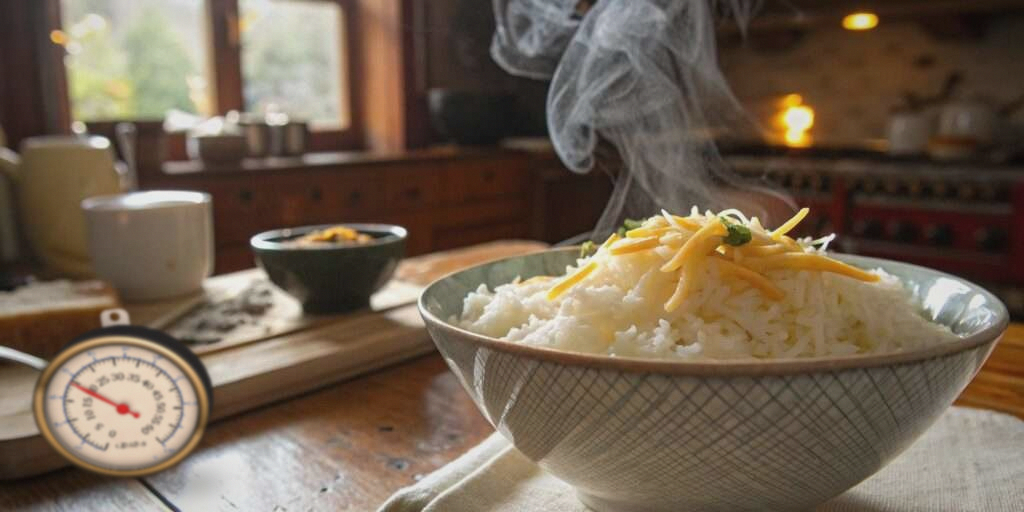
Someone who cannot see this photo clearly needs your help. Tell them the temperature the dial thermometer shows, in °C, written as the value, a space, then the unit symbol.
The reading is 20 °C
